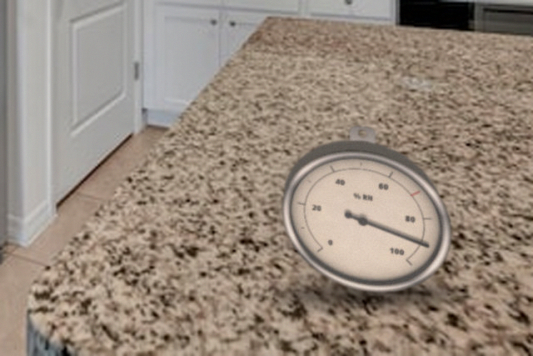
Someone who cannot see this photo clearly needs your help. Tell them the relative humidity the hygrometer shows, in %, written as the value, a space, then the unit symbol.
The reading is 90 %
